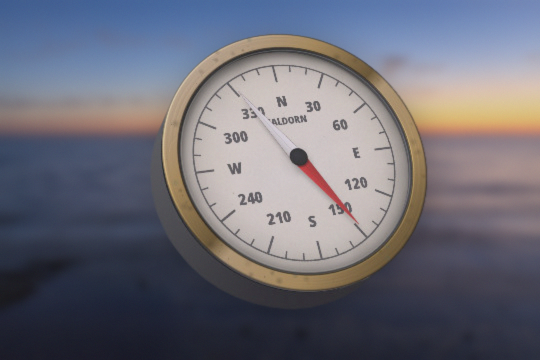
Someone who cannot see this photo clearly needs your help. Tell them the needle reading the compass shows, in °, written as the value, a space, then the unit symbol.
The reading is 150 °
